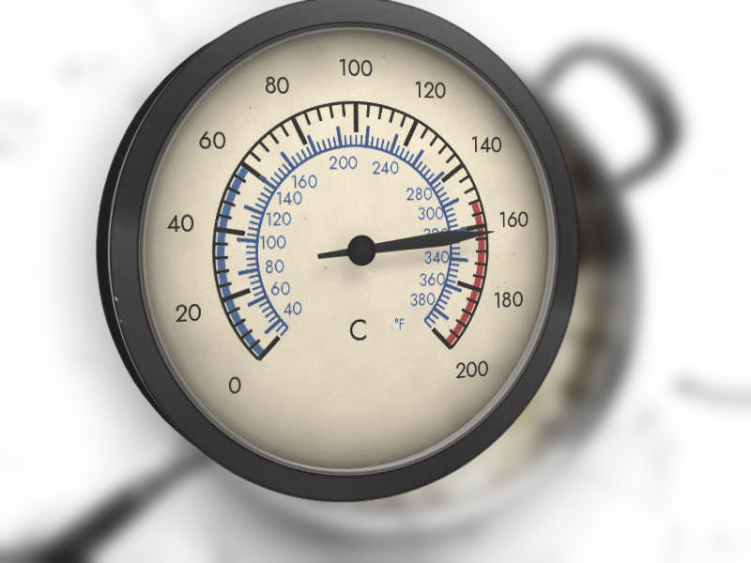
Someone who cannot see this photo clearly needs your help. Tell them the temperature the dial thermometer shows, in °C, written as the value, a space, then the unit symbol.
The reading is 162 °C
